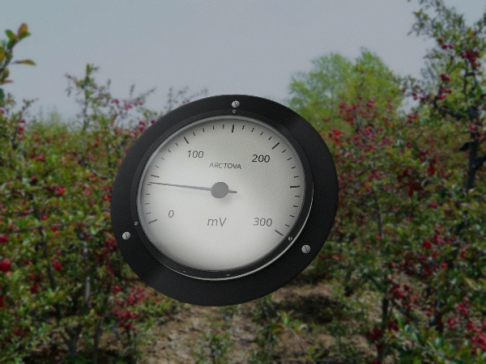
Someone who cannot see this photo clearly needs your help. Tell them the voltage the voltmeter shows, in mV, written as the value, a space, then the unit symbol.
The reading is 40 mV
